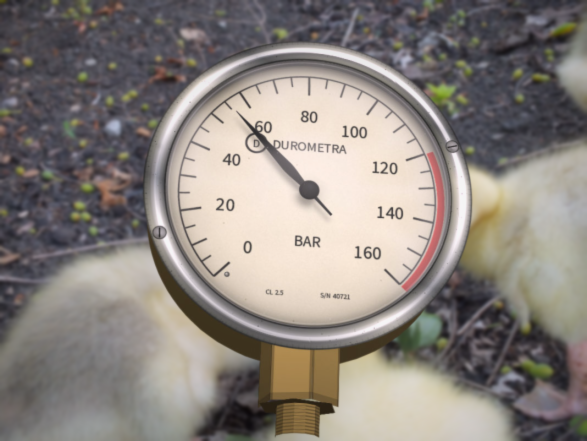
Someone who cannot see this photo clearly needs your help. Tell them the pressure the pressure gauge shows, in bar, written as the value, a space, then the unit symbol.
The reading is 55 bar
